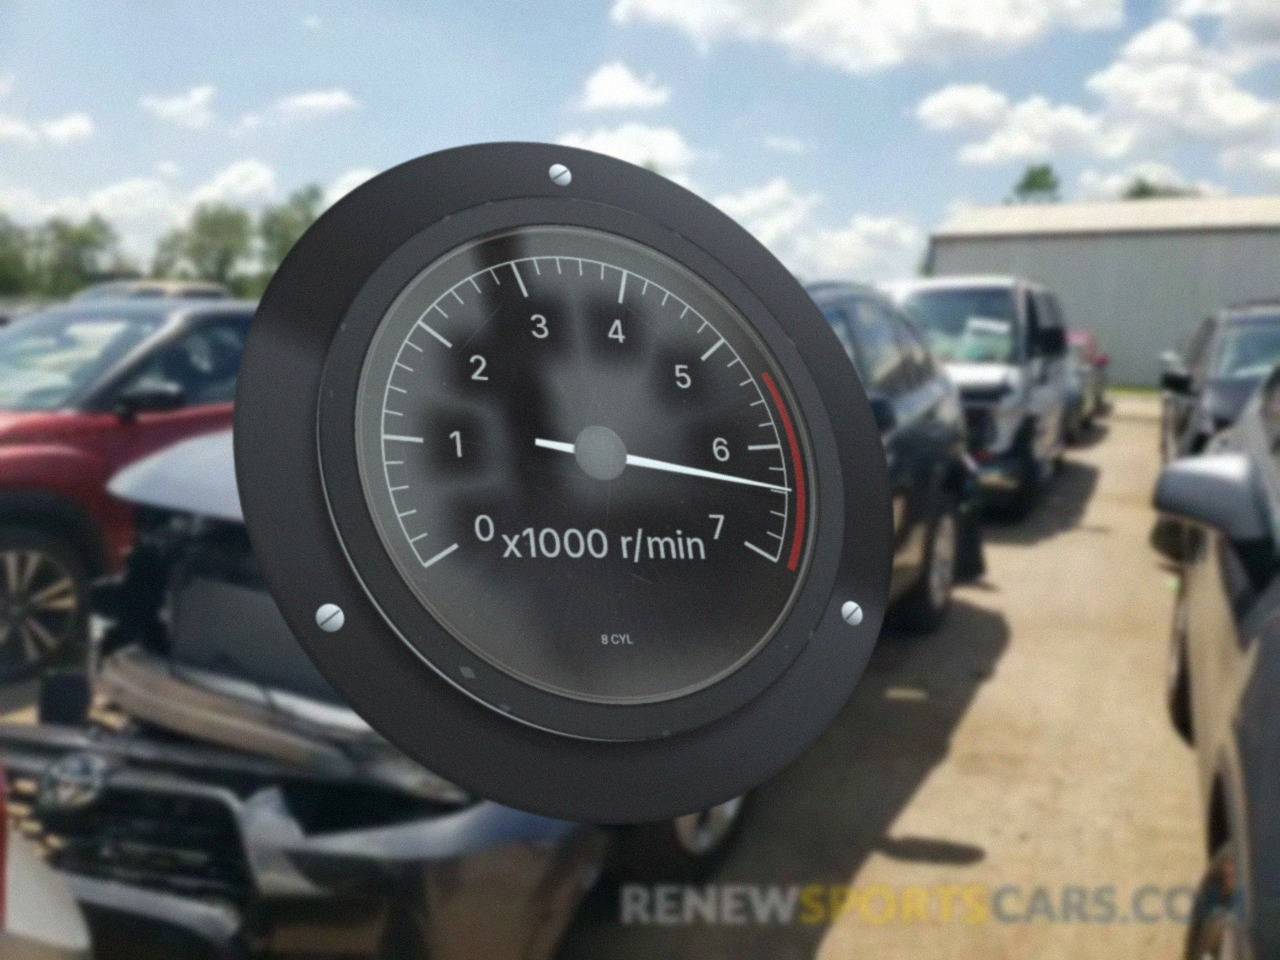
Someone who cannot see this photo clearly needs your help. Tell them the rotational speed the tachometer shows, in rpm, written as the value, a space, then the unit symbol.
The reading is 6400 rpm
